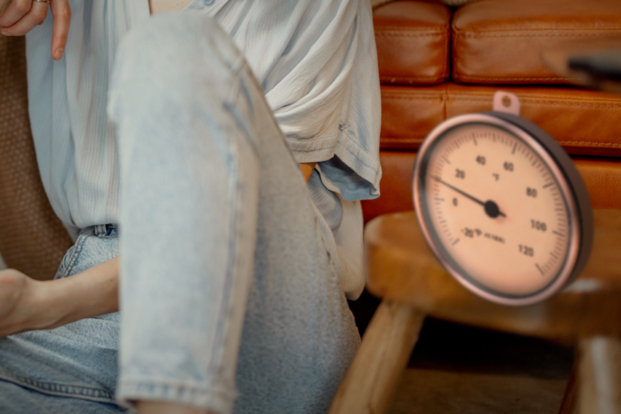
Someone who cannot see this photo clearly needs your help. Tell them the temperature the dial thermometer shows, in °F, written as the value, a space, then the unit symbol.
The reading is 10 °F
